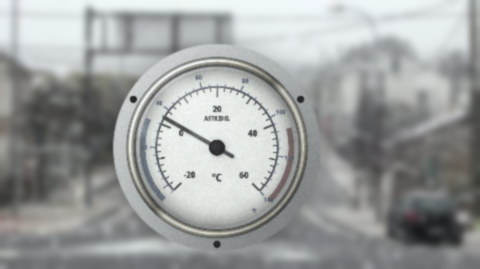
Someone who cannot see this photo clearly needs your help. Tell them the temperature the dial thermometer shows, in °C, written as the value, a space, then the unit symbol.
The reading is 2 °C
